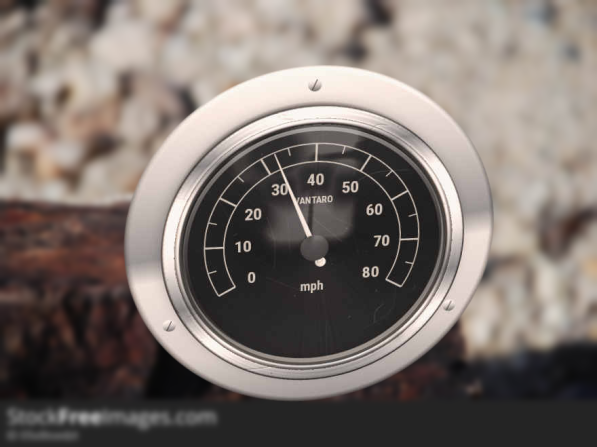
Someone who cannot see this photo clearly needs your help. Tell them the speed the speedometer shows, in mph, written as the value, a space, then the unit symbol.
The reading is 32.5 mph
